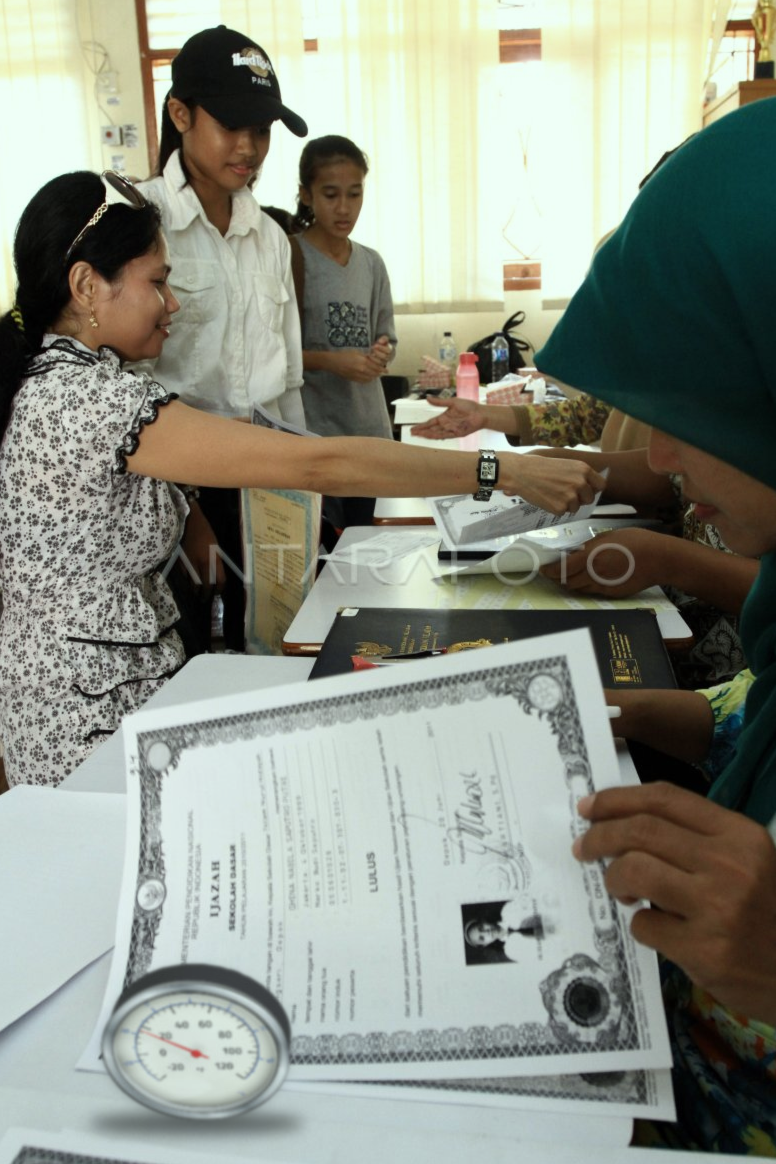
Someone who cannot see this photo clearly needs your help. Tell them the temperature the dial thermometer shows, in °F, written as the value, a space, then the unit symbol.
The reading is 20 °F
